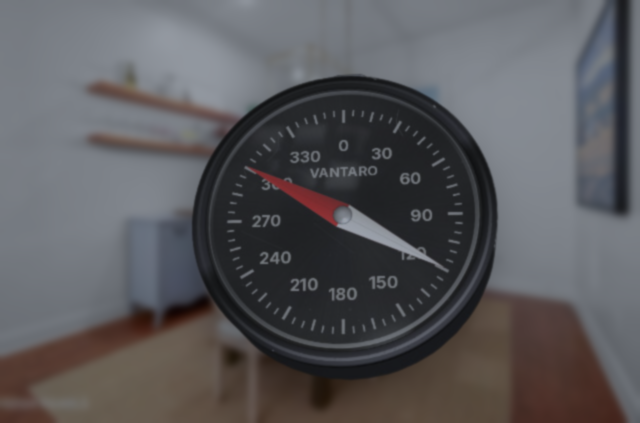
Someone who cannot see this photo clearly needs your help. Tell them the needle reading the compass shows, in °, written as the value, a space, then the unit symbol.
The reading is 300 °
